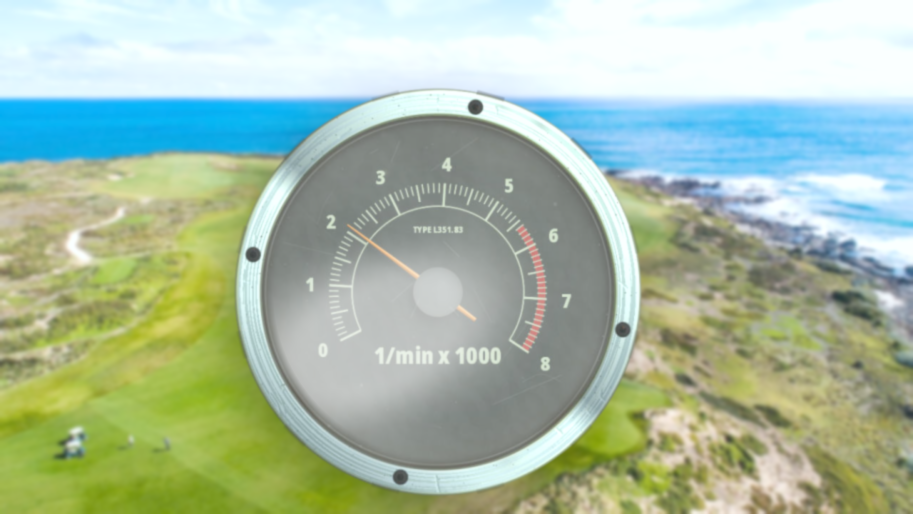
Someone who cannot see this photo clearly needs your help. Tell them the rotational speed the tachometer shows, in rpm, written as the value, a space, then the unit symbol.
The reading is 2100 rpm
